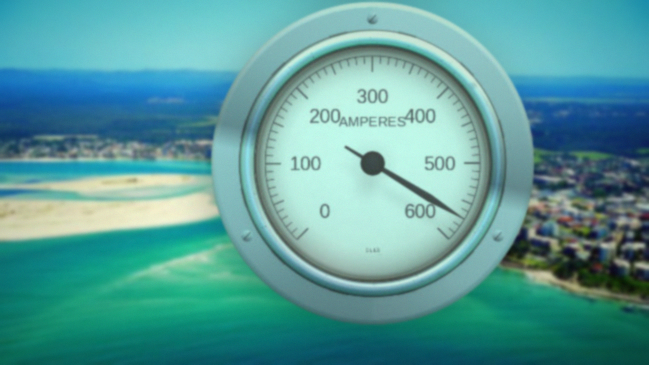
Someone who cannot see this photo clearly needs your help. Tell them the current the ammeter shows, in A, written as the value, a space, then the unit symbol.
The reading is 570 A
